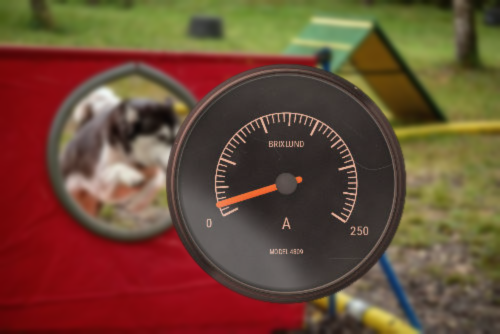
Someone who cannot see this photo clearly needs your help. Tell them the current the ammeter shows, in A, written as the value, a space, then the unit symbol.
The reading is 10 A
